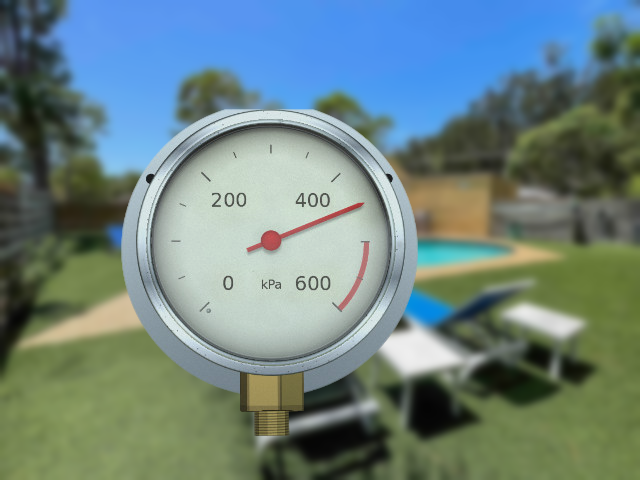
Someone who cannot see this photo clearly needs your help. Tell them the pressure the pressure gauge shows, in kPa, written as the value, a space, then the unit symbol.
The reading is 450 kPa
